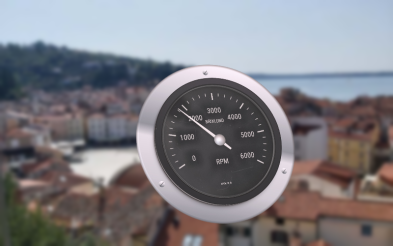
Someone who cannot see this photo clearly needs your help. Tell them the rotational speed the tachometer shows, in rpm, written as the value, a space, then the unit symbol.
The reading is 1800 rpm
